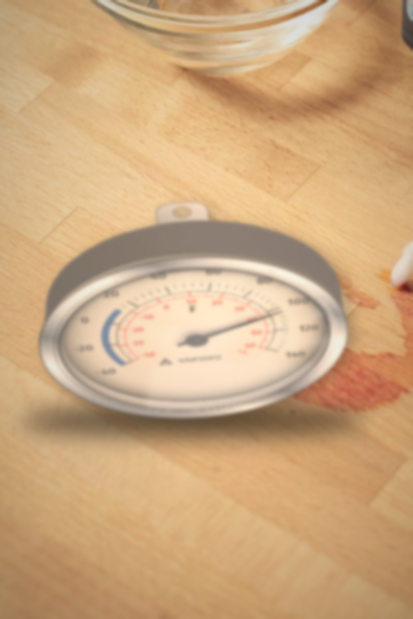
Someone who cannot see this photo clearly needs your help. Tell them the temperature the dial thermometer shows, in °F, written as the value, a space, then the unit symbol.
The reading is 100 °F
